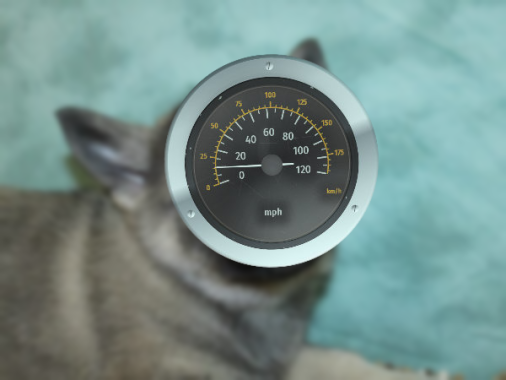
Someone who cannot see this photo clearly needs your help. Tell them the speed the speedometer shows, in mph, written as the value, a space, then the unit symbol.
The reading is 10 mph
